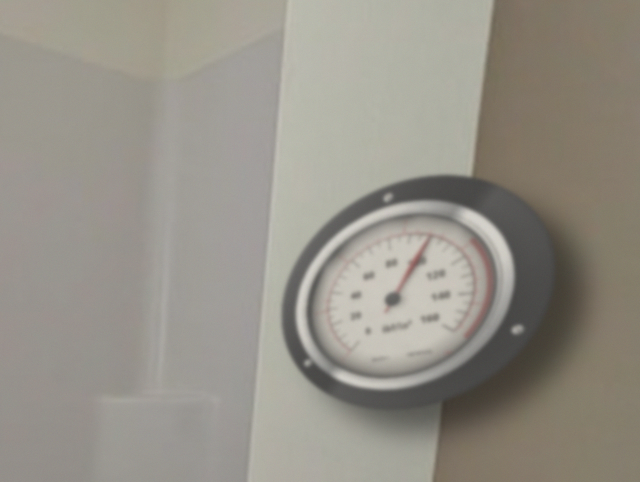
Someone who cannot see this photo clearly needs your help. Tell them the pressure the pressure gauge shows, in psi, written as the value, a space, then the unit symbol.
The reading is 100 psi
